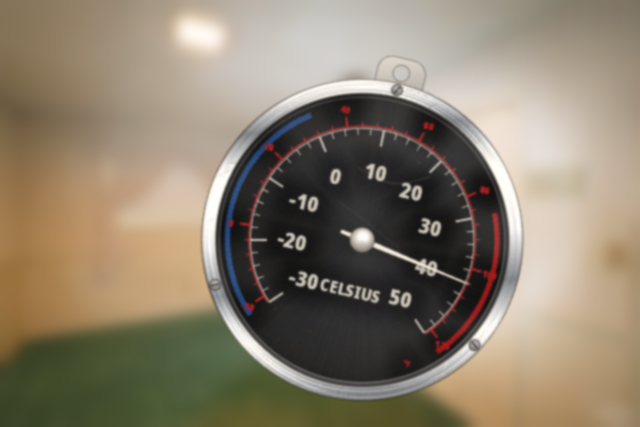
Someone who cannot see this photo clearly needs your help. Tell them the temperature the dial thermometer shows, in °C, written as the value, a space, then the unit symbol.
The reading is 40 °C
